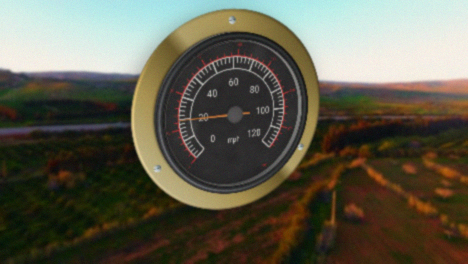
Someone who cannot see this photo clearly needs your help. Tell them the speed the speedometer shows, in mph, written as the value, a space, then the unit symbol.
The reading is 20 mph
